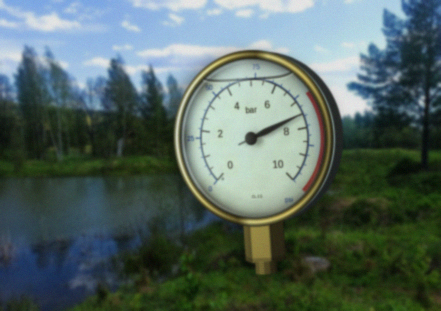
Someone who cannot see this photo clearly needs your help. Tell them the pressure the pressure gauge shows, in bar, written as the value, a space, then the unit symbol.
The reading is 7.5 bar
